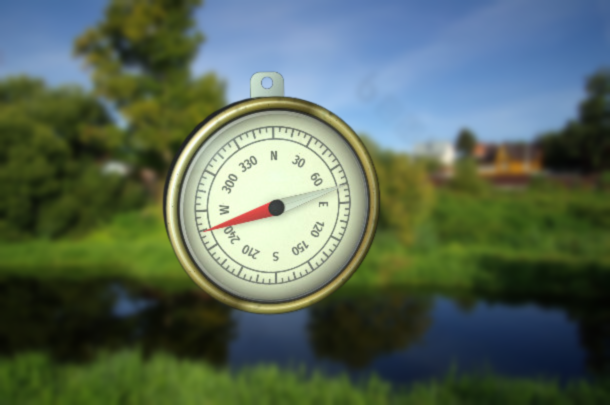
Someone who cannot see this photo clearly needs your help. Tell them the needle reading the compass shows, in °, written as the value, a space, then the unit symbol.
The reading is 255 °
